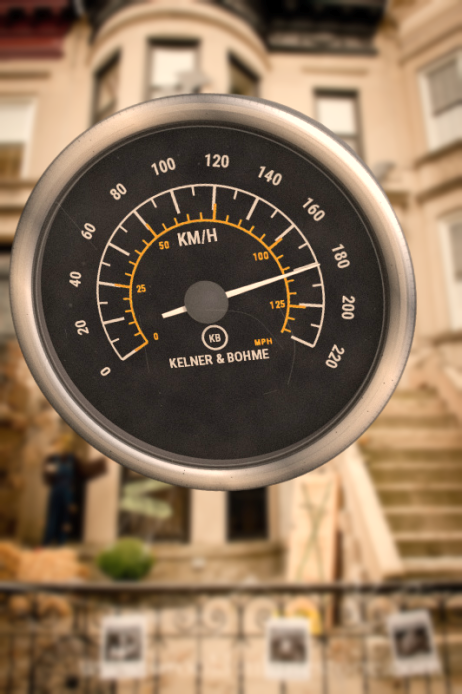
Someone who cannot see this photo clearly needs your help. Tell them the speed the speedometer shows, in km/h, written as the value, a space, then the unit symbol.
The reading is 180 km/h
